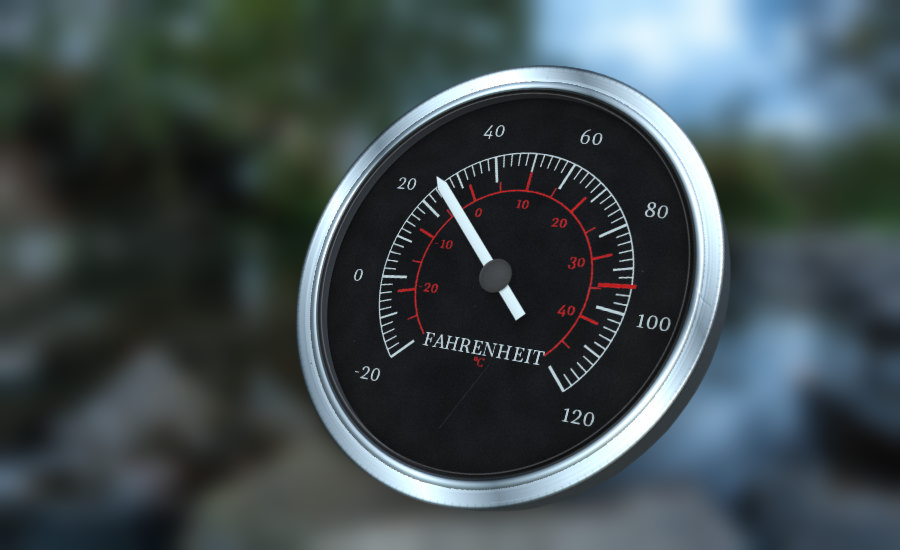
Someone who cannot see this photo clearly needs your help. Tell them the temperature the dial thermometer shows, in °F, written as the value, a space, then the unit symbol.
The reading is 26 °F
